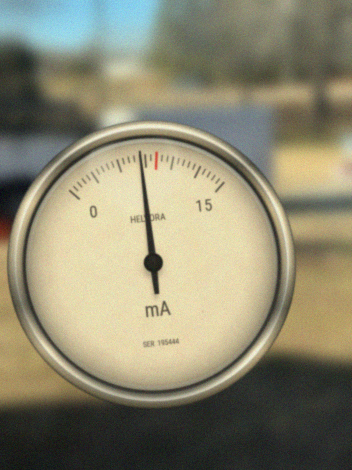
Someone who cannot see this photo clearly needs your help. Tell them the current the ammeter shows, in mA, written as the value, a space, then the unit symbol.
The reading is 7 mA
